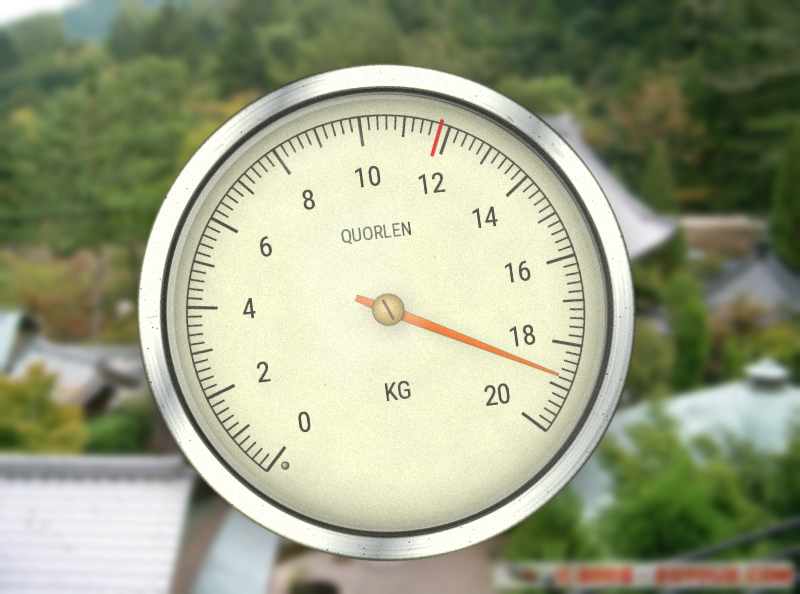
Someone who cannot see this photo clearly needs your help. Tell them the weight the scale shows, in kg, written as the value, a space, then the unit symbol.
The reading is 18.8 kg
